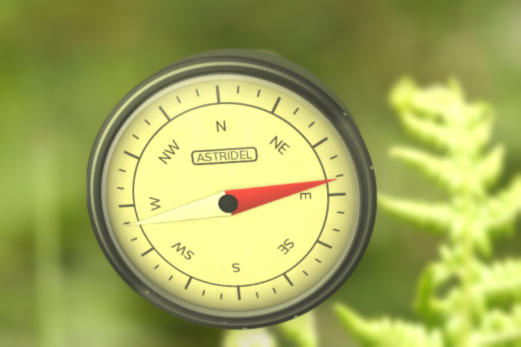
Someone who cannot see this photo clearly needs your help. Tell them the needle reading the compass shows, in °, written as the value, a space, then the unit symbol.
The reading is 80 °
